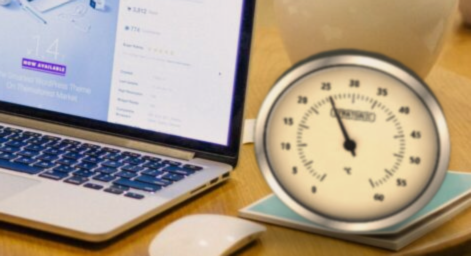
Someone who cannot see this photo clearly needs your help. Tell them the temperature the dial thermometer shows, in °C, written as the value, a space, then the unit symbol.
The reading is 25 °C
